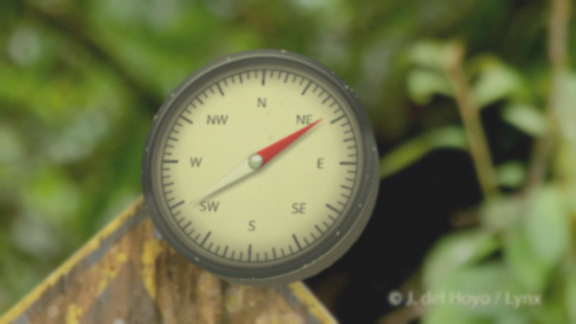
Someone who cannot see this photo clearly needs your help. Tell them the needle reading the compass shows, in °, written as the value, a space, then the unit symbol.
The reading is 55 °
